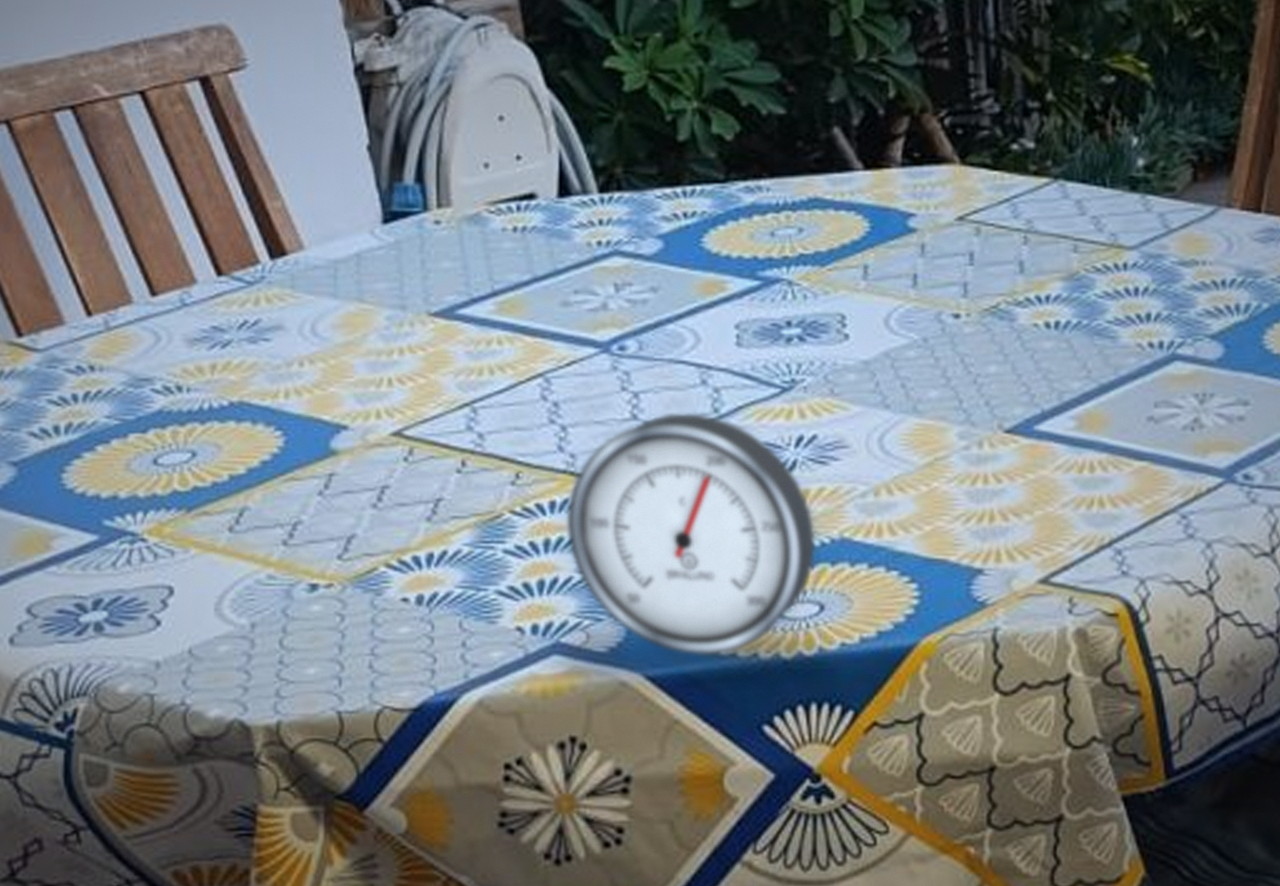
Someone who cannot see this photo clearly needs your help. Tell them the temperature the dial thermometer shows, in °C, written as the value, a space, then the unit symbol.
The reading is 200 °C
